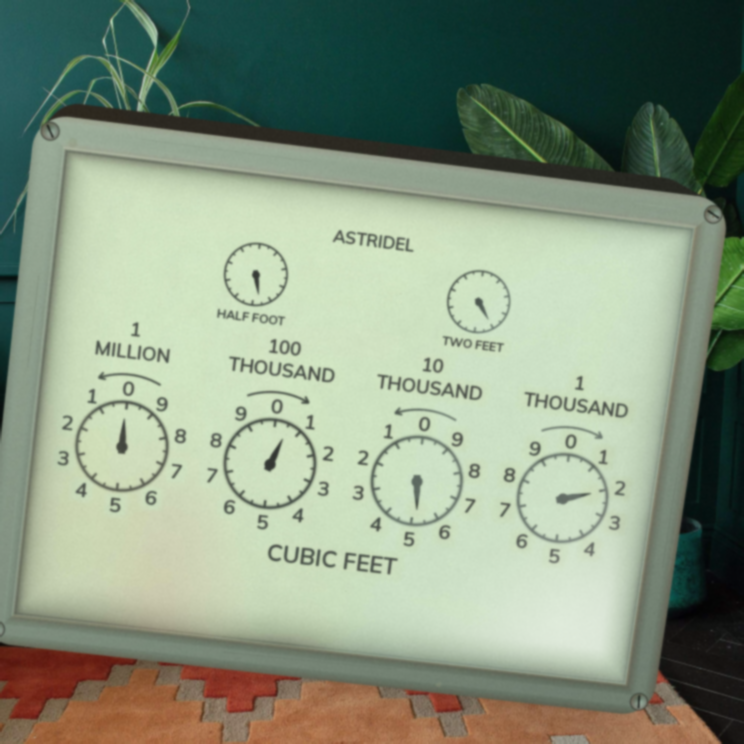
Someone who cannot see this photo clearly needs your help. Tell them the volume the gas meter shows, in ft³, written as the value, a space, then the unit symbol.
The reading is 5200 ft³
